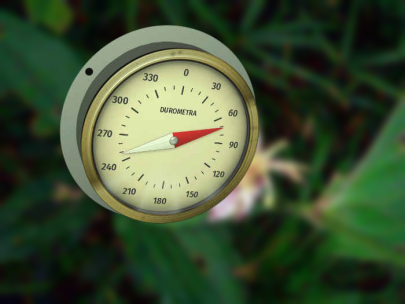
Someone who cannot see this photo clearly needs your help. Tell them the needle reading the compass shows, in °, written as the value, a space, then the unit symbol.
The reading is 70 °
